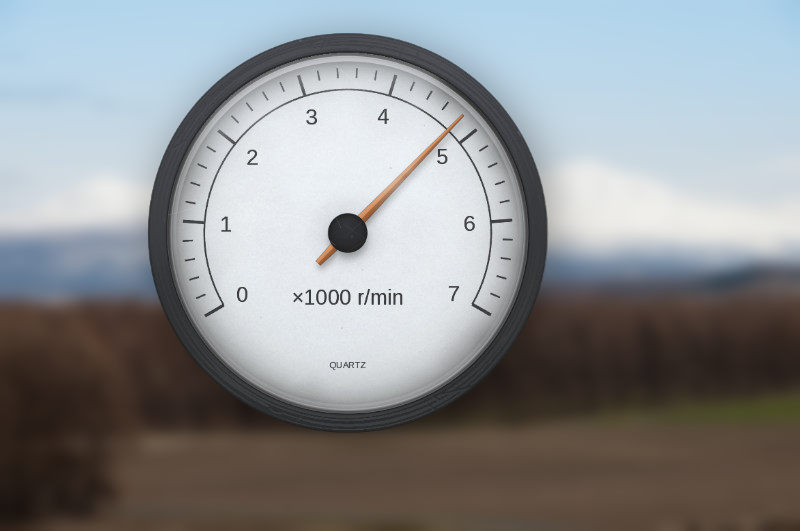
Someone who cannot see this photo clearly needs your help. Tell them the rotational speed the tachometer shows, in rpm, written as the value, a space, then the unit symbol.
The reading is 4800 rpm
